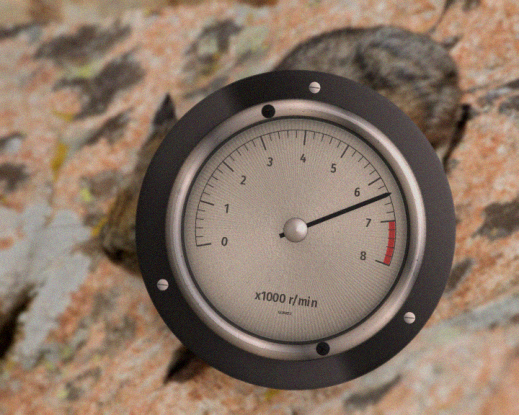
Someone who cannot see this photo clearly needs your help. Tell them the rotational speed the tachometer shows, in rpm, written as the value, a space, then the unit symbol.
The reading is 6400 rpm
